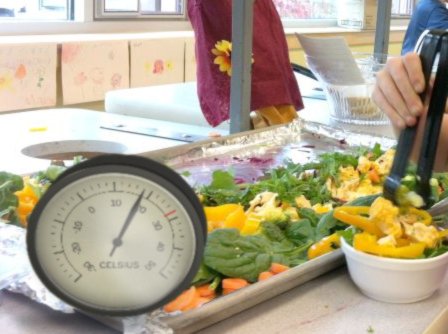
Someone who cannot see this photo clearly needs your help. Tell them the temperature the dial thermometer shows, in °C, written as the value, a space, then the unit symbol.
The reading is 18 °C
